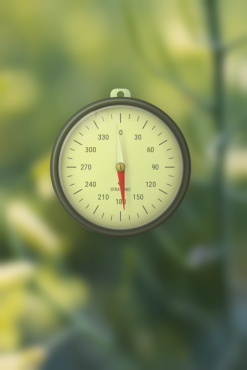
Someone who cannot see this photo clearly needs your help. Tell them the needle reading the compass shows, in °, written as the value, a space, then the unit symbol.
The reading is 175 °
